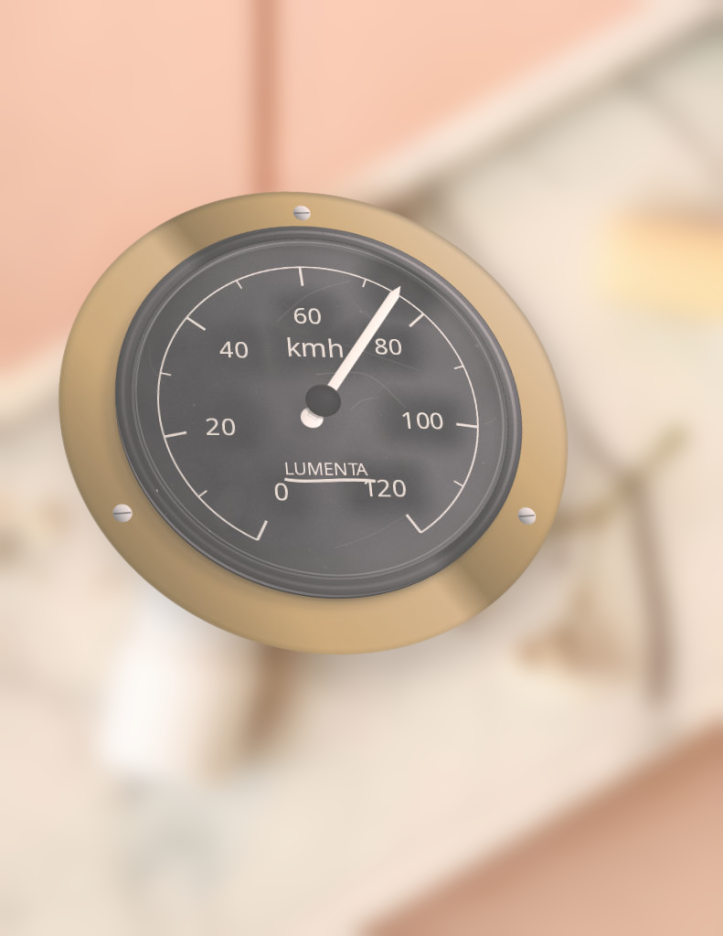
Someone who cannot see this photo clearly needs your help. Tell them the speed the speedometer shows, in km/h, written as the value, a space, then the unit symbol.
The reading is 75 km/h
